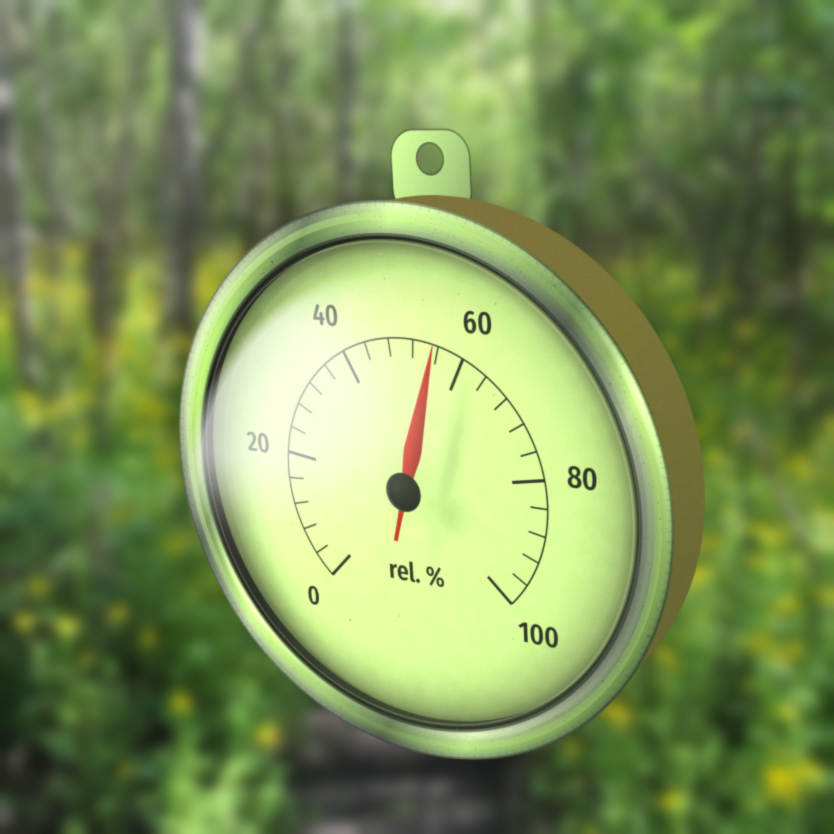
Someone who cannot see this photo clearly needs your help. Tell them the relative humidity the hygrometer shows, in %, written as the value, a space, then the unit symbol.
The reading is 56 %
